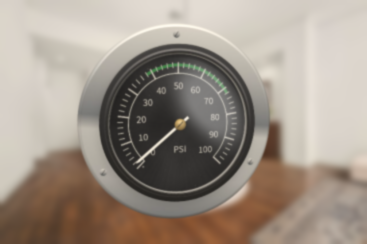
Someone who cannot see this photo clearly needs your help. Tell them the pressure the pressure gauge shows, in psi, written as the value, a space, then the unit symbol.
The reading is 2 psi
